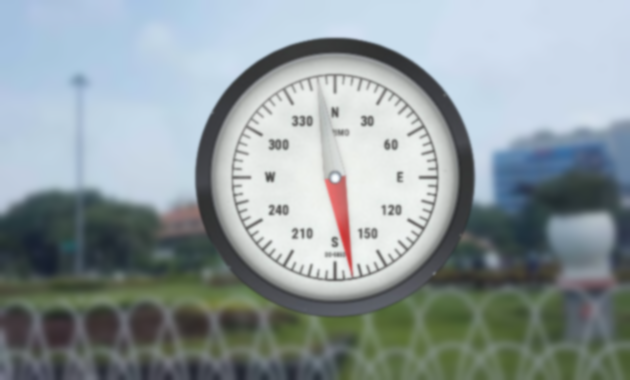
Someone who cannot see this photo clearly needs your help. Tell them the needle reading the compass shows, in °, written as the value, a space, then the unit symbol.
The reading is 170 °
